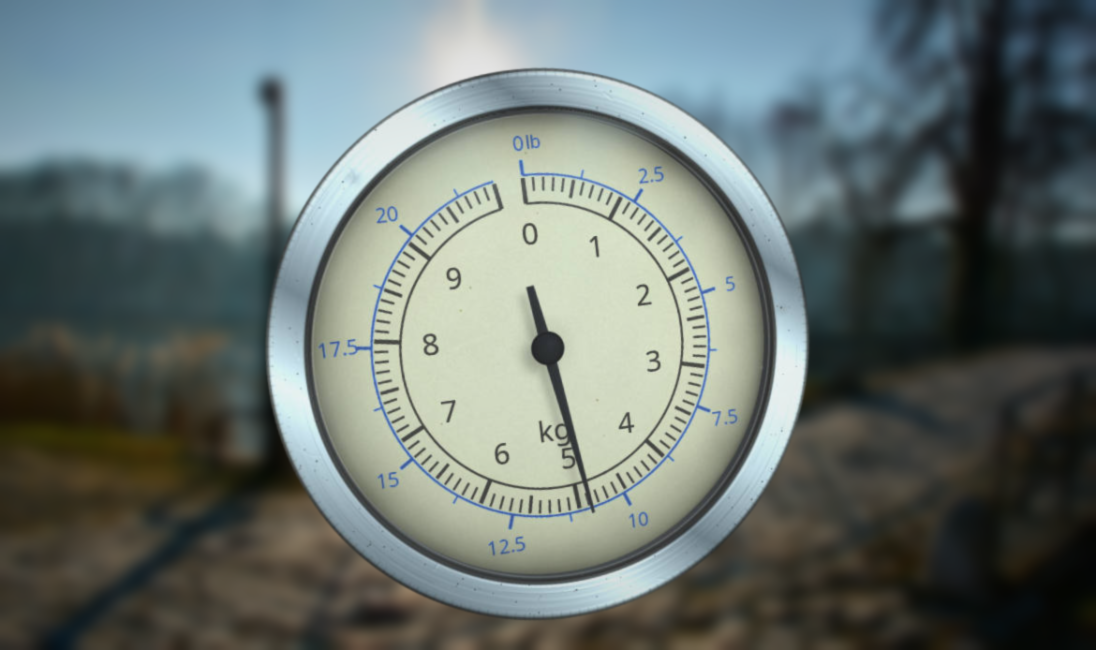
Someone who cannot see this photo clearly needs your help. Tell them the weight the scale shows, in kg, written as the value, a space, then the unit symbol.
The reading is 4.9 kg
